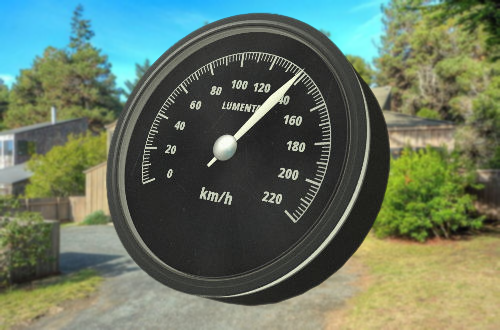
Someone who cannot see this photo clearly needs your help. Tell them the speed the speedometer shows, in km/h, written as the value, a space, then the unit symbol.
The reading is 140 km/h
